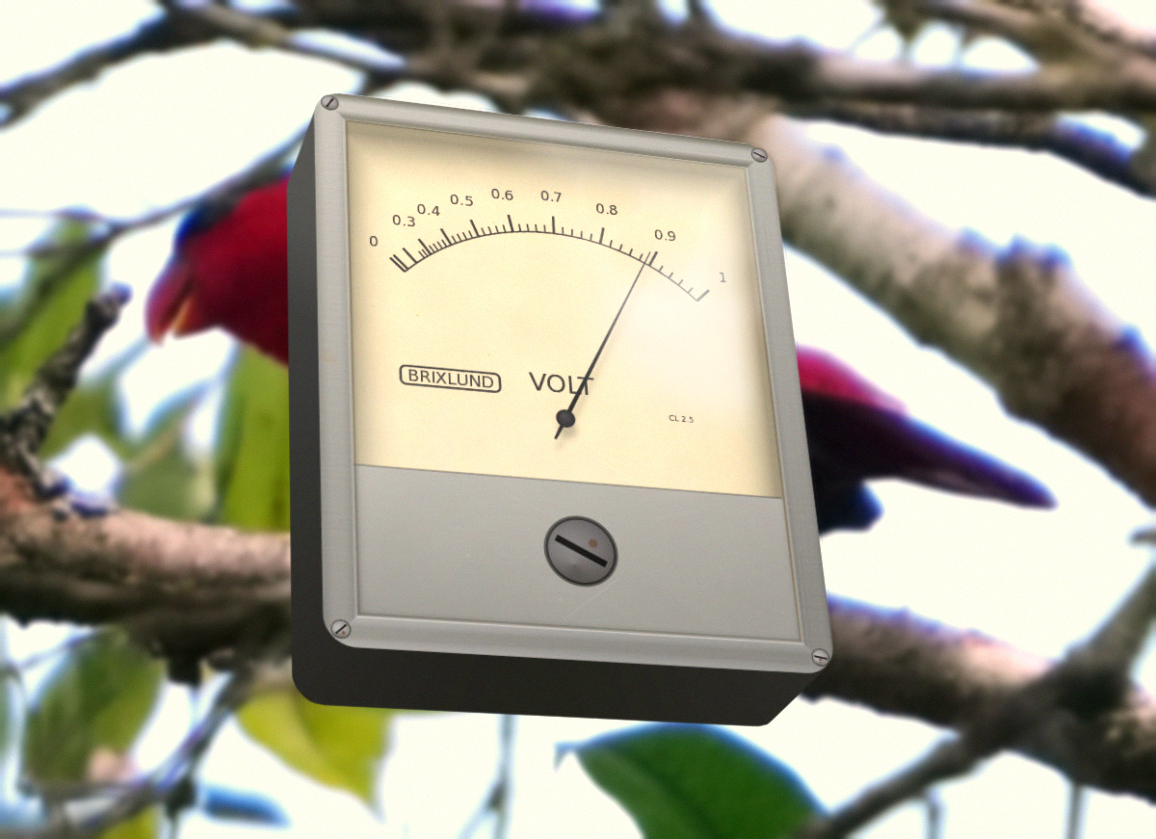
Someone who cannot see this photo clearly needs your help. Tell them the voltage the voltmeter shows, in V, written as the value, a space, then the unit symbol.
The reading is 0.89 V
